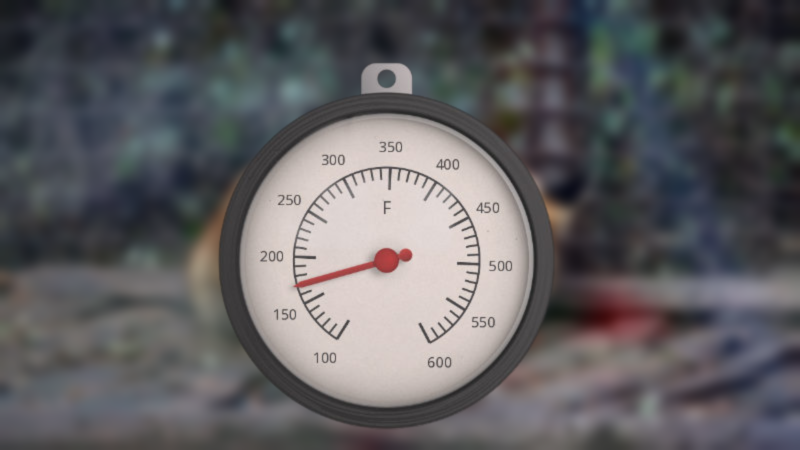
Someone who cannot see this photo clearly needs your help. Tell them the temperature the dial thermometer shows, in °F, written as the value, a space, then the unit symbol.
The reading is 170 °F
